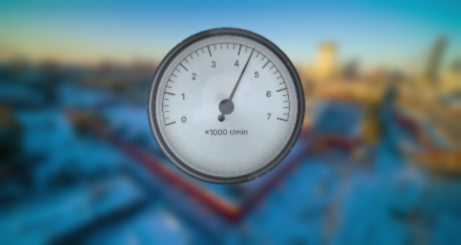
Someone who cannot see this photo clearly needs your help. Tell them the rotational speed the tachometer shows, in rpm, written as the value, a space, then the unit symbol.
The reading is 4400 rpm
